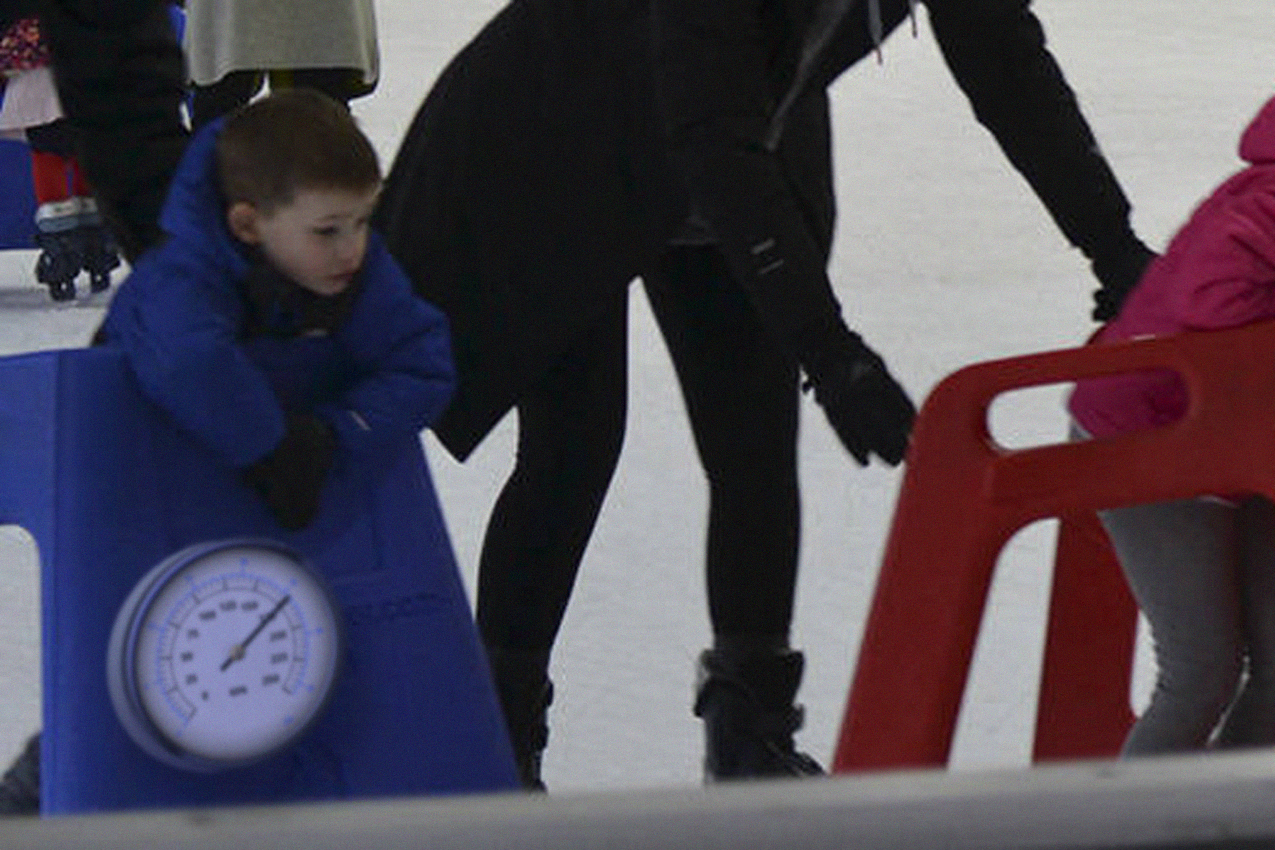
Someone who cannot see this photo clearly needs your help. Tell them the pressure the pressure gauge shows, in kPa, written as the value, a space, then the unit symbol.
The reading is 175 kPa
